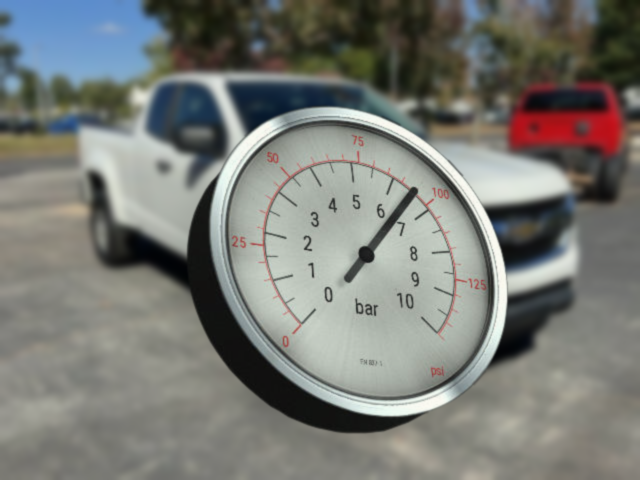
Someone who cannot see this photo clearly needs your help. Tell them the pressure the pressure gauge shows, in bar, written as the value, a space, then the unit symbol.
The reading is 6.5 bar
